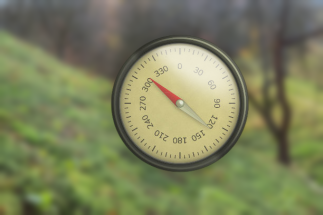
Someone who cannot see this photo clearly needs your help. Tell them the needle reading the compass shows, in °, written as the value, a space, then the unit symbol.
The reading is 310 °
